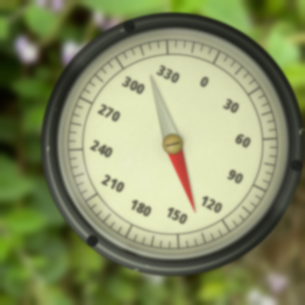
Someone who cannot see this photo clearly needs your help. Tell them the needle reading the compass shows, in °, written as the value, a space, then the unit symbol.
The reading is 135 °
